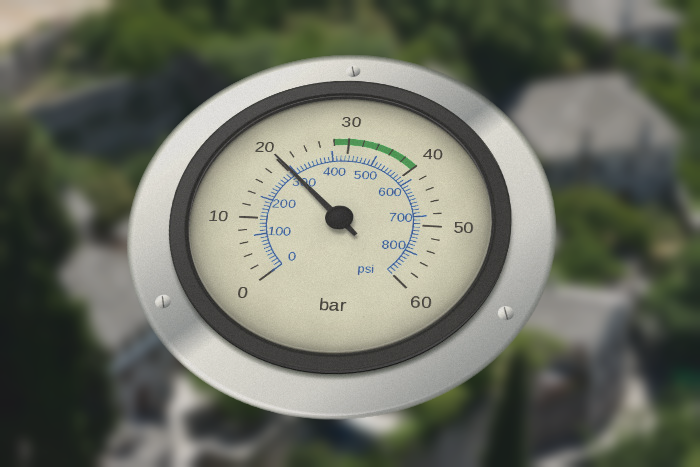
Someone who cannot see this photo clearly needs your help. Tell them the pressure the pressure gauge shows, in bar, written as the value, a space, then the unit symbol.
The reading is 20 bar
